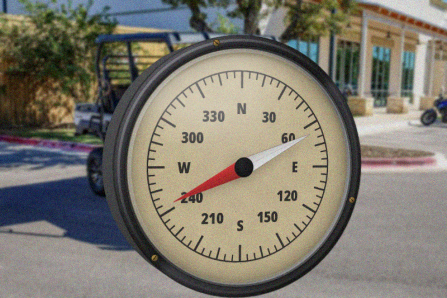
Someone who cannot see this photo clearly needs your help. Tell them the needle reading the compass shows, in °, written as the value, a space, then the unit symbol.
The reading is 245 °
